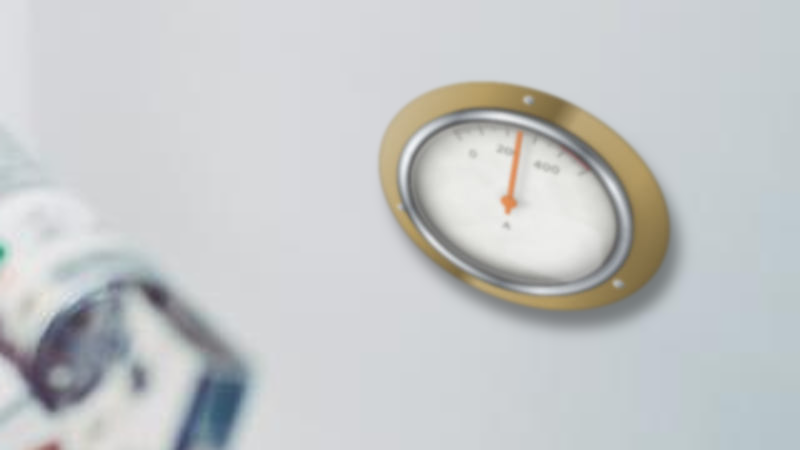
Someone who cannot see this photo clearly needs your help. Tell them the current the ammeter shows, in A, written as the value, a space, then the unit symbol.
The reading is 250 A
